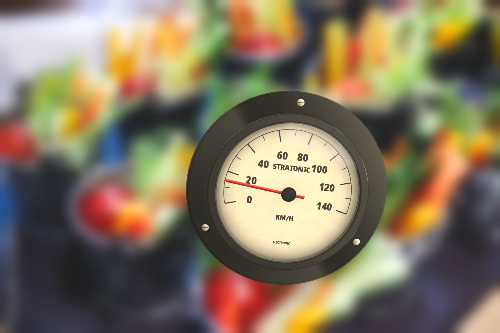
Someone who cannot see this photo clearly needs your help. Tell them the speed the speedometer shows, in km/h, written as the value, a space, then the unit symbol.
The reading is 15 km/h
